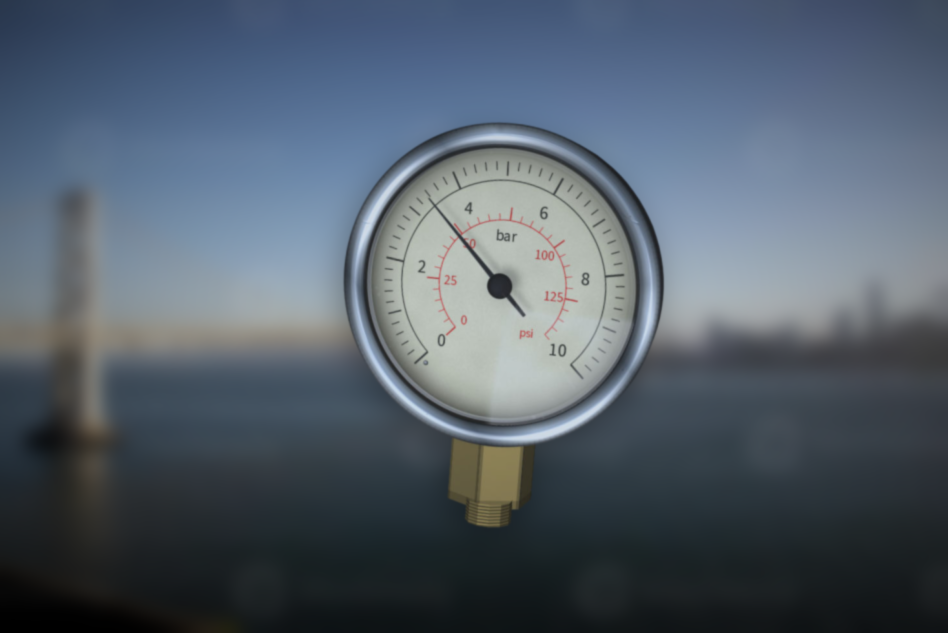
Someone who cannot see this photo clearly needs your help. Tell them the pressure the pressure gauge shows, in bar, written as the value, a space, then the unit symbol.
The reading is 3.4 bar
